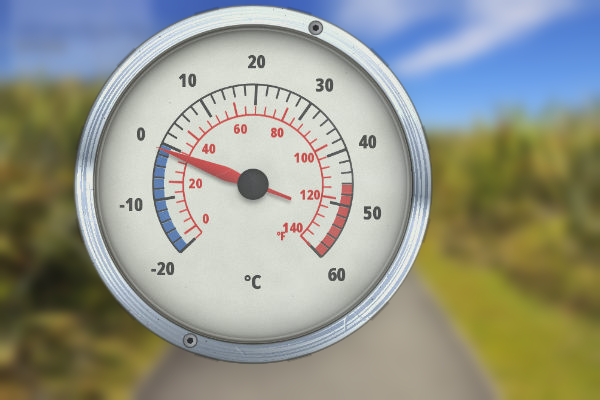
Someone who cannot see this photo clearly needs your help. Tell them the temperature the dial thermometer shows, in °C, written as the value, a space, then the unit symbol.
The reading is -1 °C
